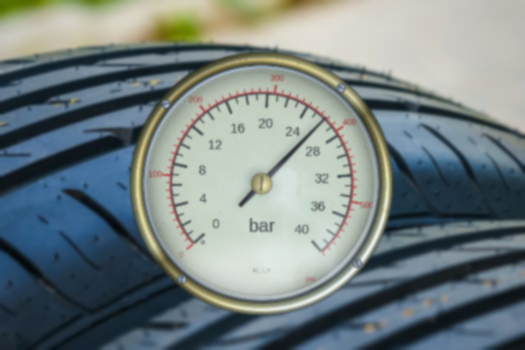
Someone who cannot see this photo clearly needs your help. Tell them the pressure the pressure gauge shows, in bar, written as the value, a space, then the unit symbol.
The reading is 26 bar
